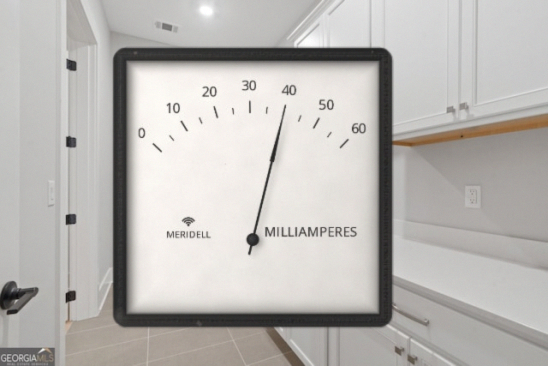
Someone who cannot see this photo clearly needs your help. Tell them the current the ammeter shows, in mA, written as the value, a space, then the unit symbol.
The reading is 40 mA
